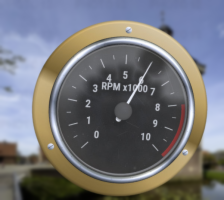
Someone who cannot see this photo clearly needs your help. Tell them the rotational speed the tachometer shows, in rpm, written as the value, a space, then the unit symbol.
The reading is 6000 rpm
